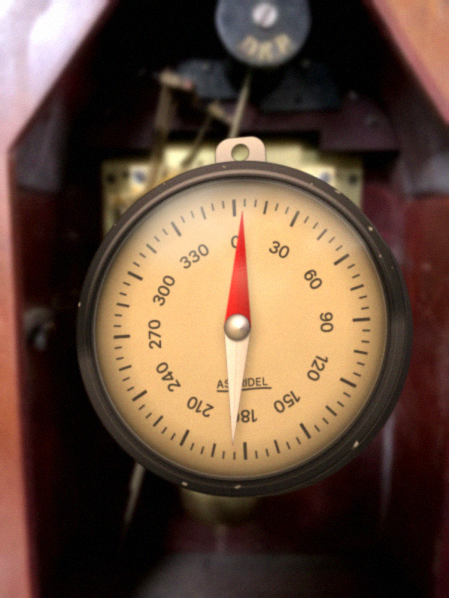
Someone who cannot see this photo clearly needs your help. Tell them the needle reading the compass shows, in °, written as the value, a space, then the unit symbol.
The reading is 5 °
